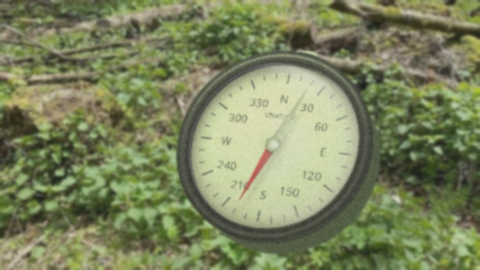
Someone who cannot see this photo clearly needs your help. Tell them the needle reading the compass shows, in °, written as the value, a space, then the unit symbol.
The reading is 200 °
